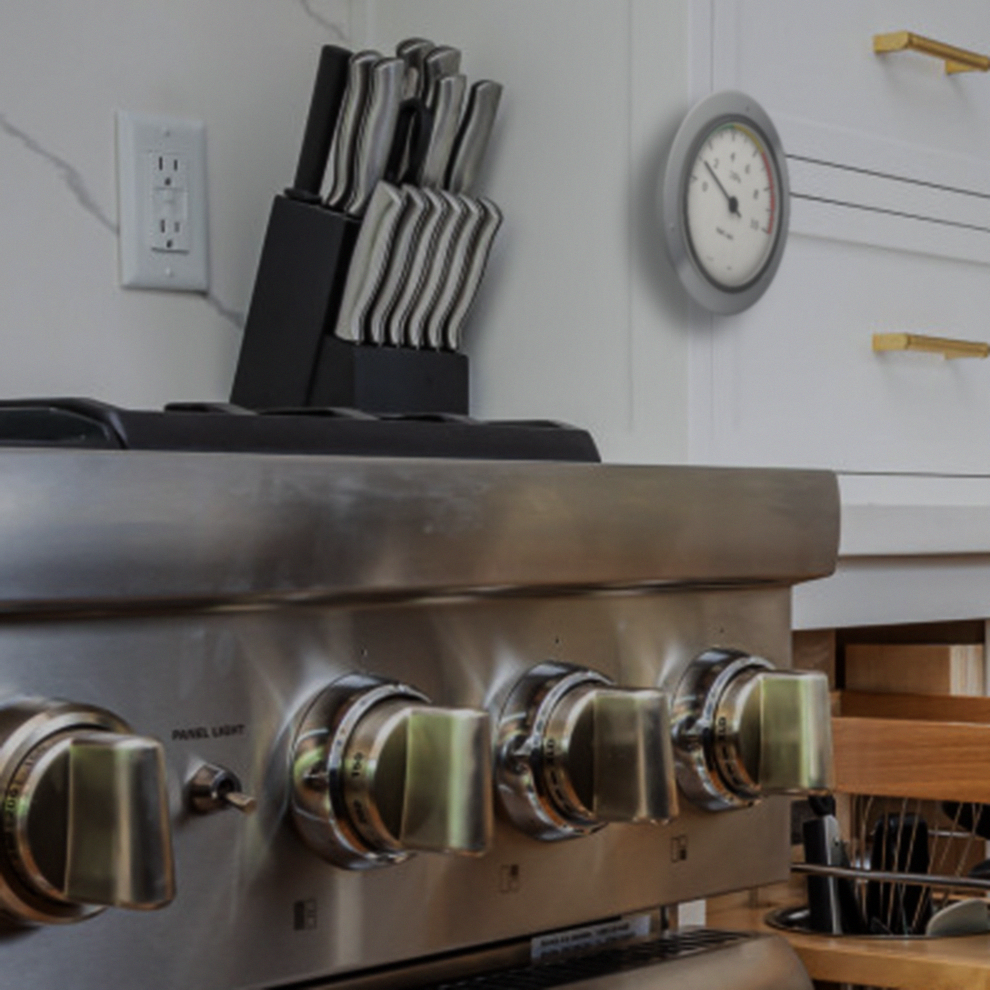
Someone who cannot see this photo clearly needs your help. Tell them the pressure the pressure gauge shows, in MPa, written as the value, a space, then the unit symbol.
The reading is 1 MPa
